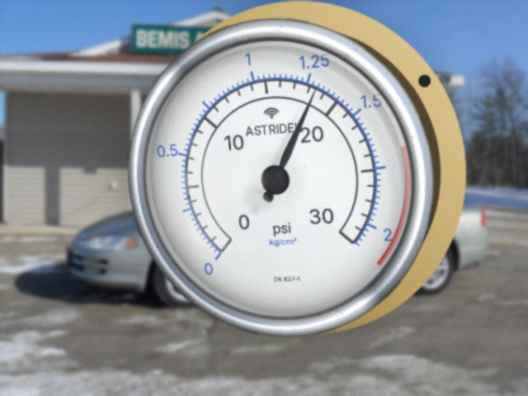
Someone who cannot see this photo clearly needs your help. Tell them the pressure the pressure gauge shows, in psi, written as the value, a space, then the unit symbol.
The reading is 18.5 psi
